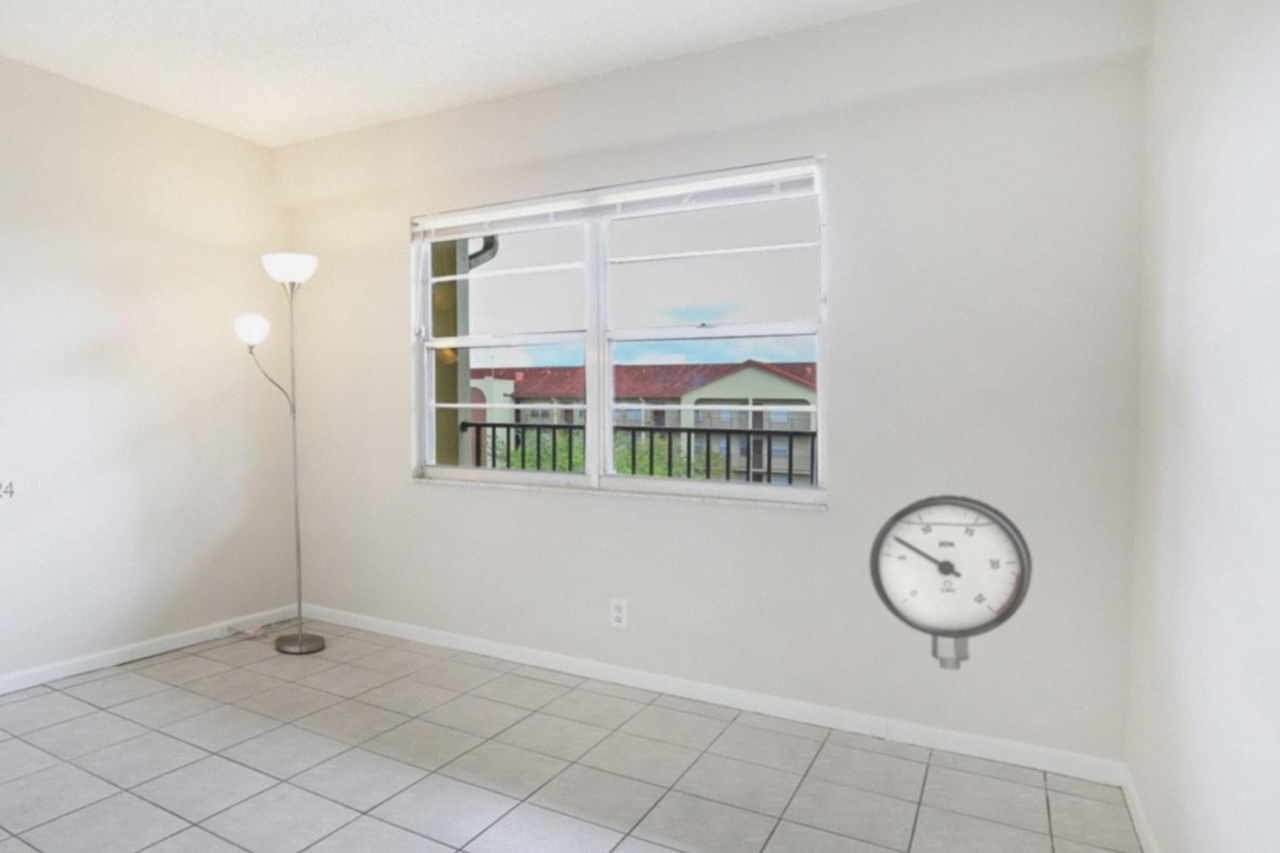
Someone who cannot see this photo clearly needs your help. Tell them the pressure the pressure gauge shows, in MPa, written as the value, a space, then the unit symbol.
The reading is 7 MPa
